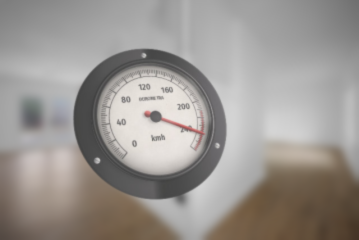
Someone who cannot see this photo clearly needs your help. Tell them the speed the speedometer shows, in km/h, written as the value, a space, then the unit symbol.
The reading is 240 km/h
